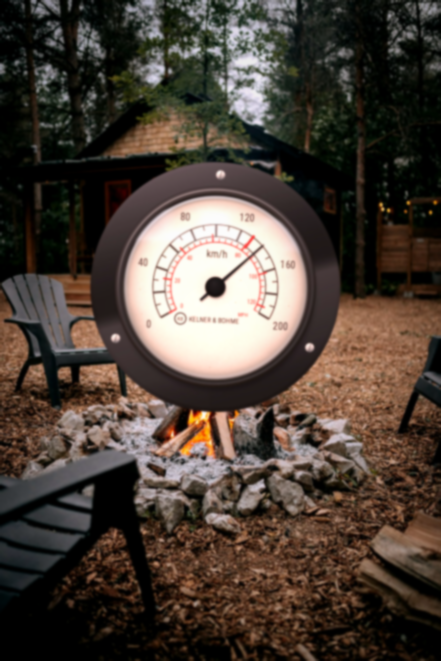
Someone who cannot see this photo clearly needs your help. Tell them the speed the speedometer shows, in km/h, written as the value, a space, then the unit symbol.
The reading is 140 km/h
